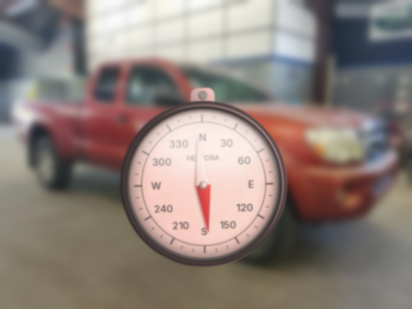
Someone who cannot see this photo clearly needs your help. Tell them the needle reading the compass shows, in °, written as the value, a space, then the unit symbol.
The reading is 175 °
